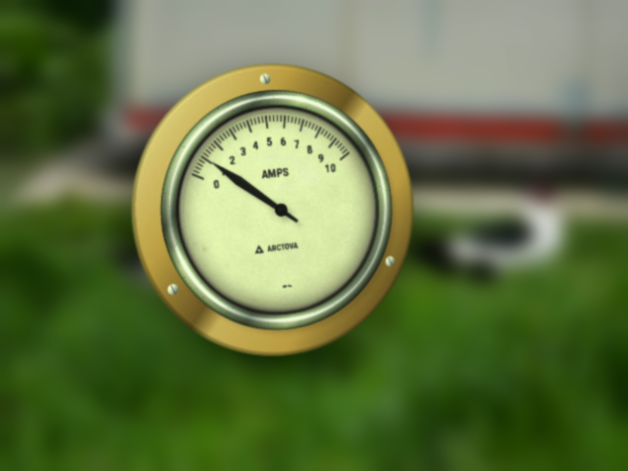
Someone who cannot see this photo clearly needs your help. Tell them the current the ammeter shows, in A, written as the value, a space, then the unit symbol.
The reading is 1 A
